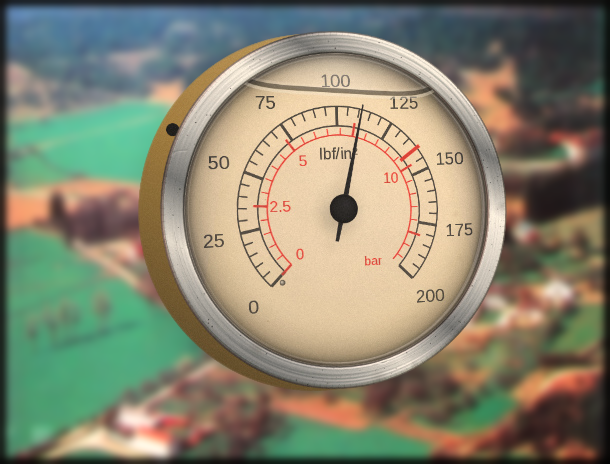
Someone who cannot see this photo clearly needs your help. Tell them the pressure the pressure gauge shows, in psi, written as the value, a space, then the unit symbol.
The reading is 110 psi
